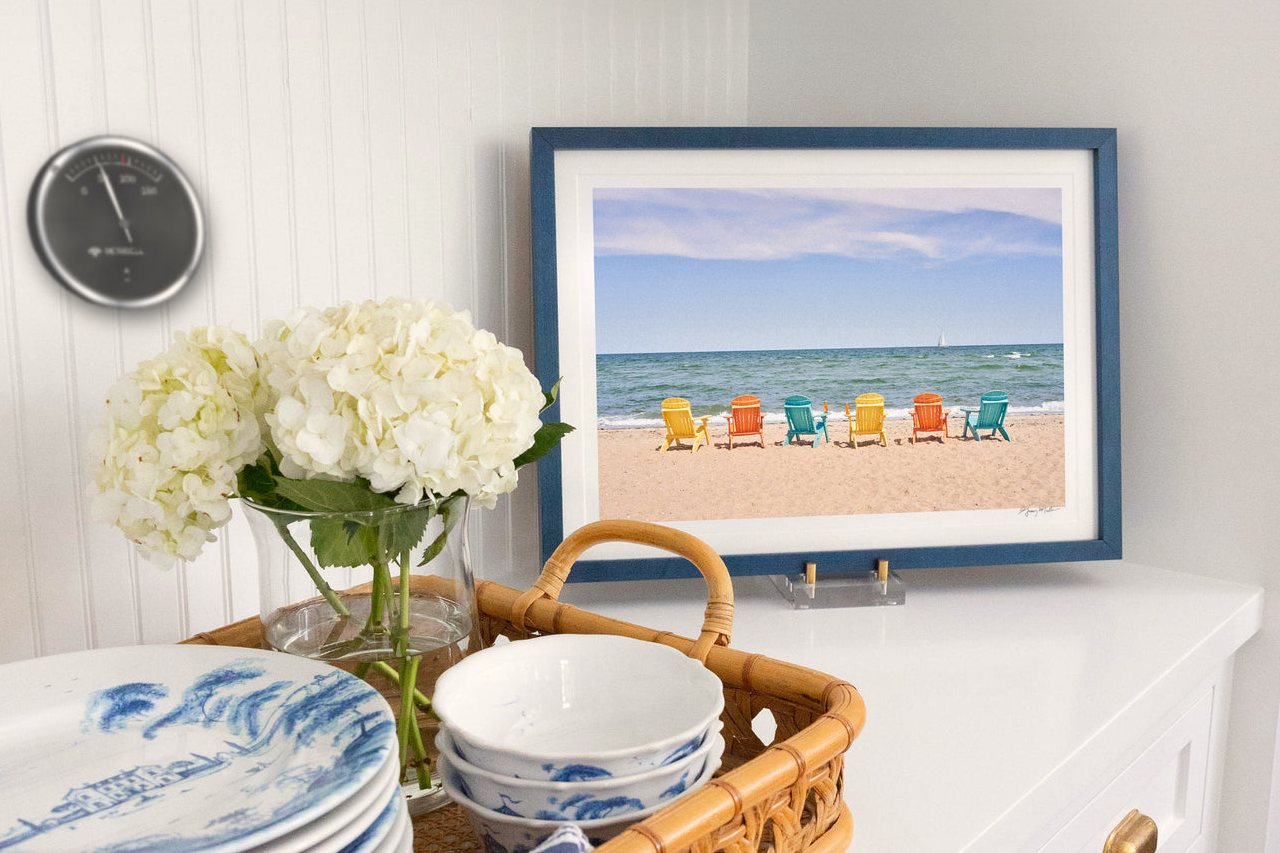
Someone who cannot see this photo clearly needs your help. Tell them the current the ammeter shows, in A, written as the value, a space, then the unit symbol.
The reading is 50 A
